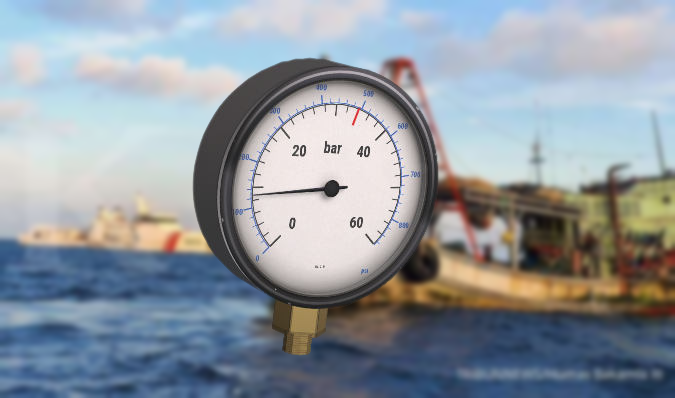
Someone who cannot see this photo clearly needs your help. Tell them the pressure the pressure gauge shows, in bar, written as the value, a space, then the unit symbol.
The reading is 9 bar
